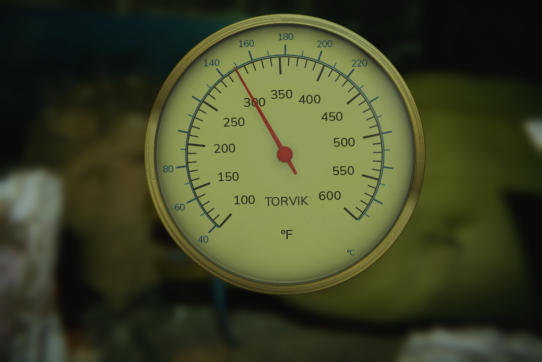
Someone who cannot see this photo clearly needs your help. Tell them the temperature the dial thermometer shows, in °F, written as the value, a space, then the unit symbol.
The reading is 300 °F
